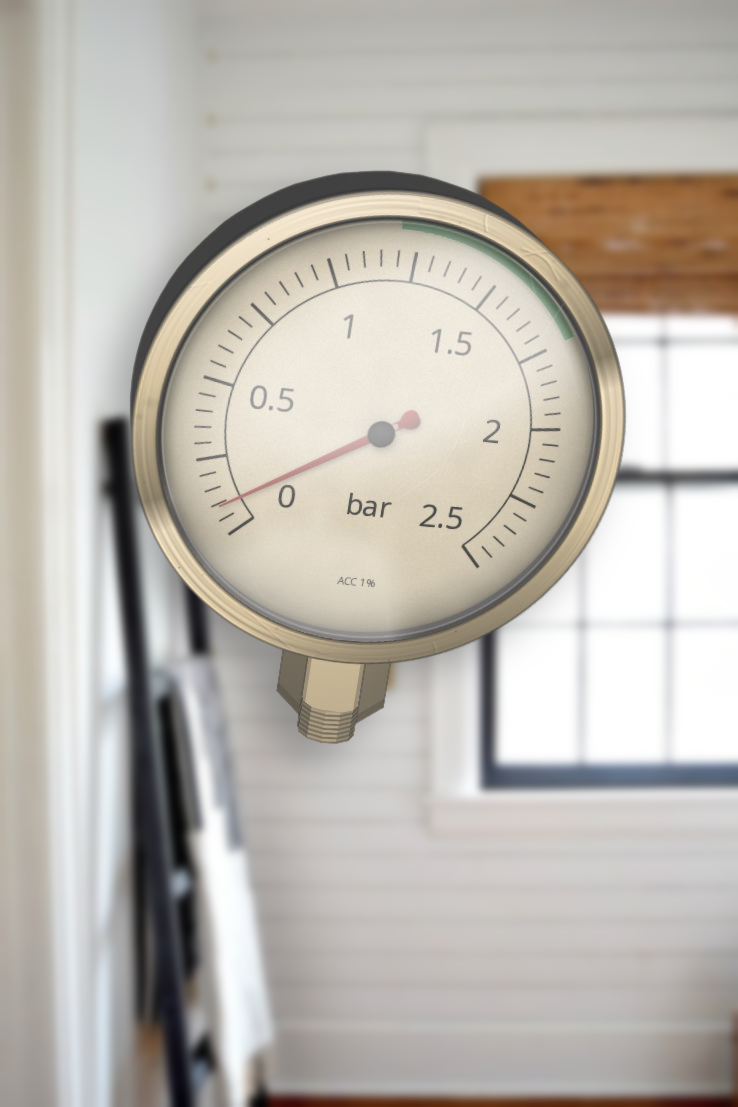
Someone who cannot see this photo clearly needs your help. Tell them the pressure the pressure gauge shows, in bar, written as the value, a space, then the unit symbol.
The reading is 0.1 bar
